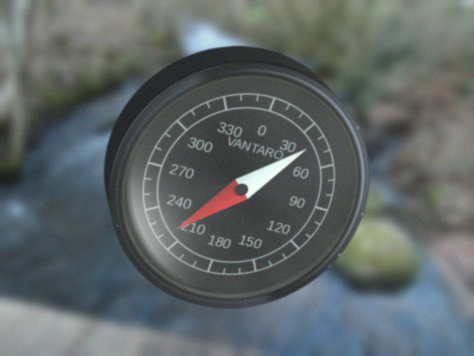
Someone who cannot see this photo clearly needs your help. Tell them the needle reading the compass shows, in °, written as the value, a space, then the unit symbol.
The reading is 220 °
